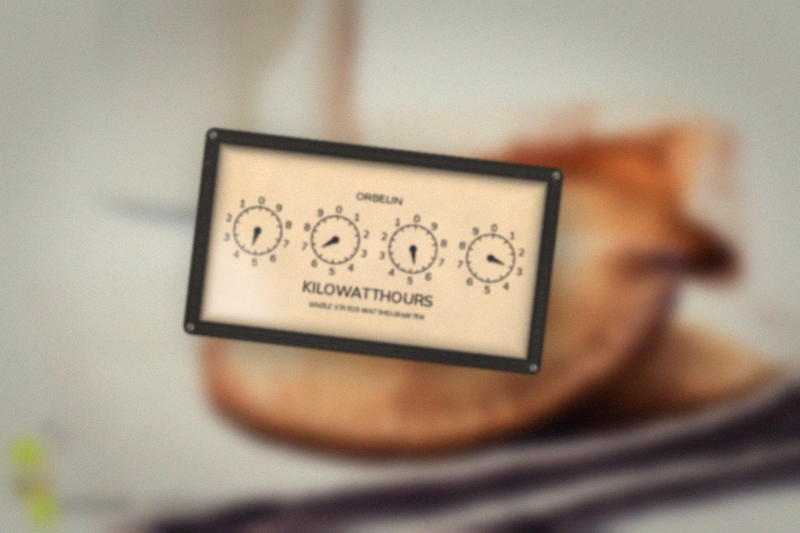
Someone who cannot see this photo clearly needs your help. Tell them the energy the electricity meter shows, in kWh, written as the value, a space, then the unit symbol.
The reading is 4653 kWh
